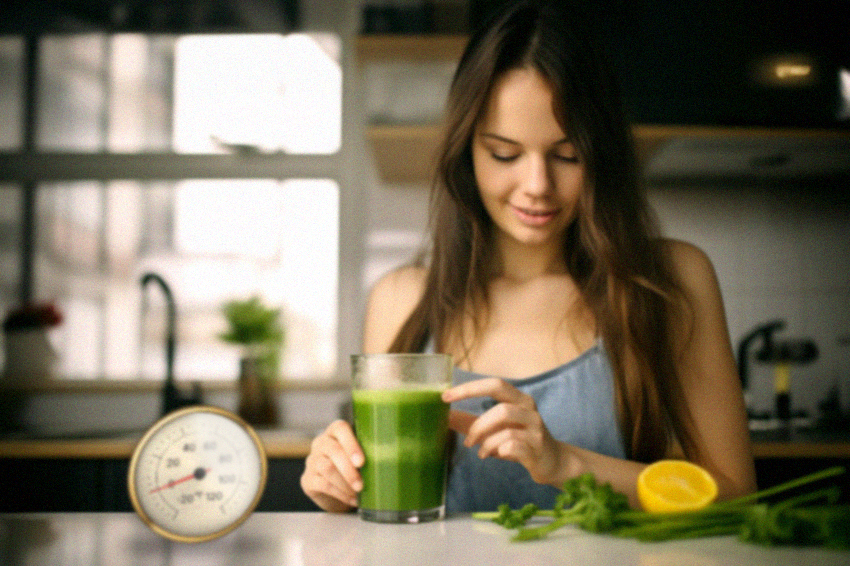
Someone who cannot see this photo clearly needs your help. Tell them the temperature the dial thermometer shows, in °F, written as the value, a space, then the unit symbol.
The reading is 0 °F
